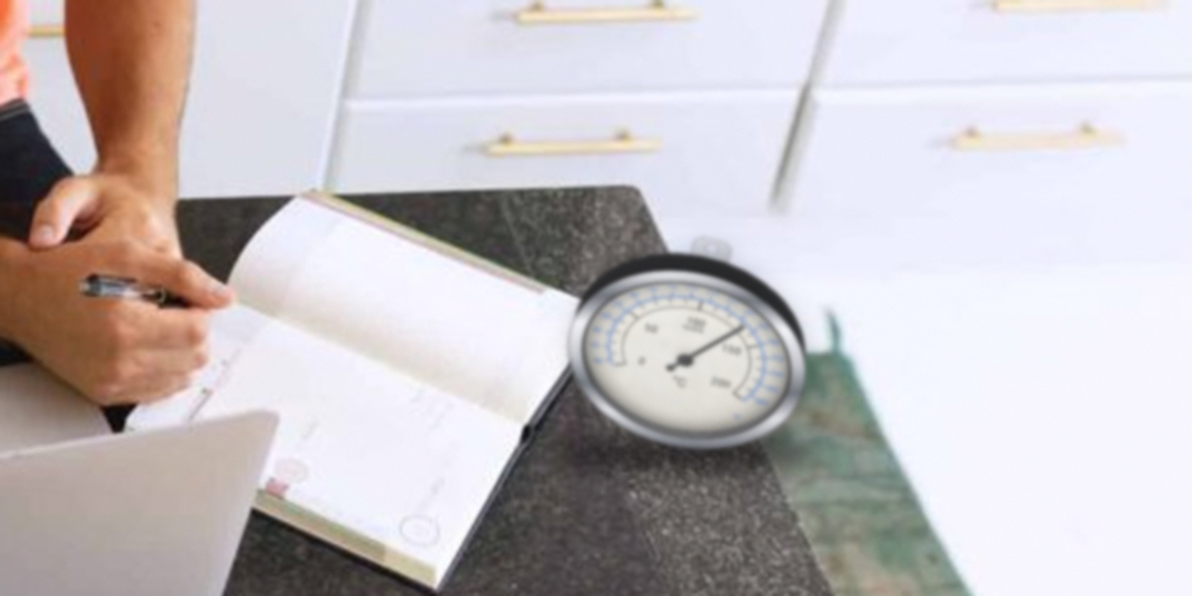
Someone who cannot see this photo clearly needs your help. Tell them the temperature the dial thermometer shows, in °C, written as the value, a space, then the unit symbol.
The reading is 130 °C
